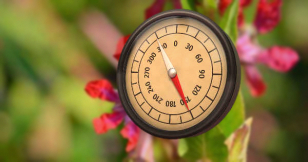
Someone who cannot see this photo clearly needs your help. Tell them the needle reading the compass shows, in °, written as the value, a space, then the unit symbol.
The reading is 150 °
